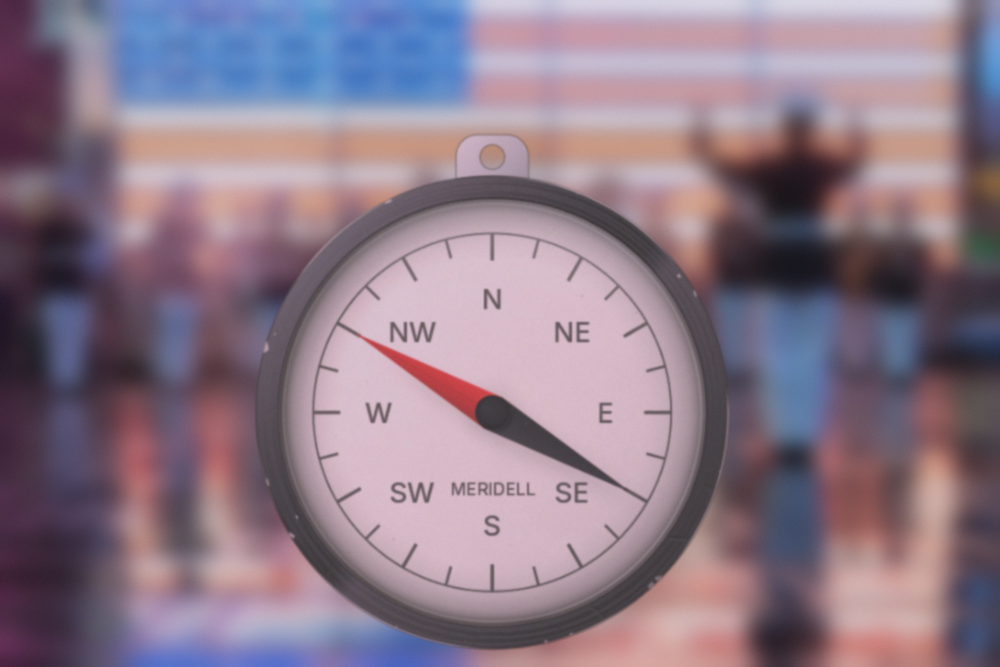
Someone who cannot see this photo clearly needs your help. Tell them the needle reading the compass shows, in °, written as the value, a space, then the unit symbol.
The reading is 300 °
